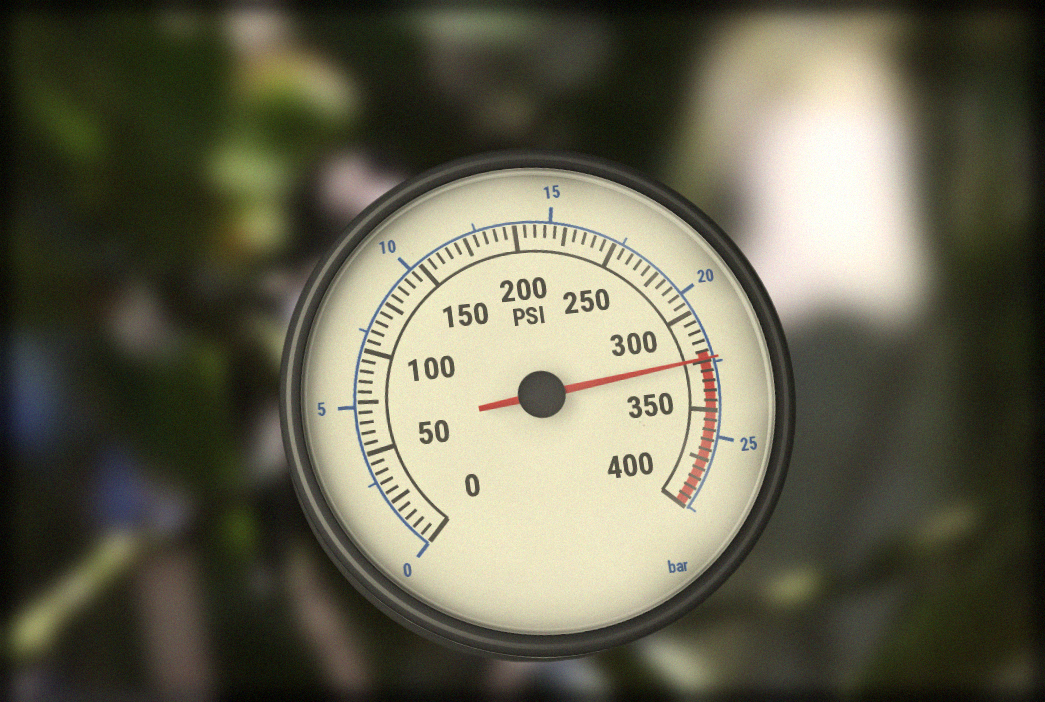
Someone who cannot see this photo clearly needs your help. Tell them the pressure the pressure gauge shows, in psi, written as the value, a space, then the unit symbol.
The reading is 325 psi
